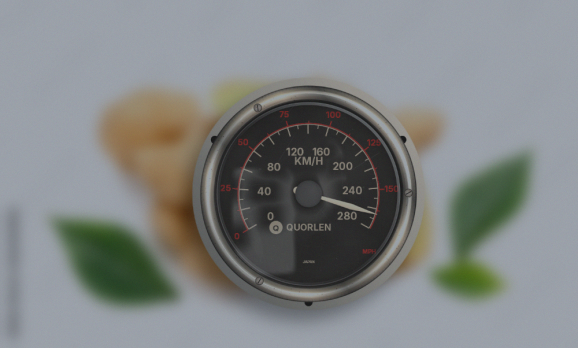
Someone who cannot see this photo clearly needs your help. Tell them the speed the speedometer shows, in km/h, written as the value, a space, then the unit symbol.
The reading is 265 km/h
